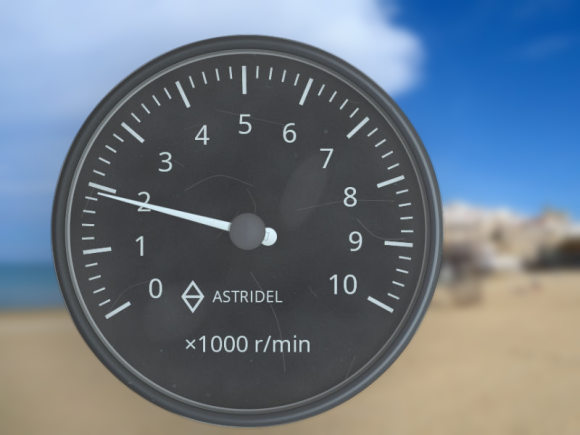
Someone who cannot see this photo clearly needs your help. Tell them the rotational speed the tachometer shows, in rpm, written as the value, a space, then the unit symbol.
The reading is 1900 rpm
